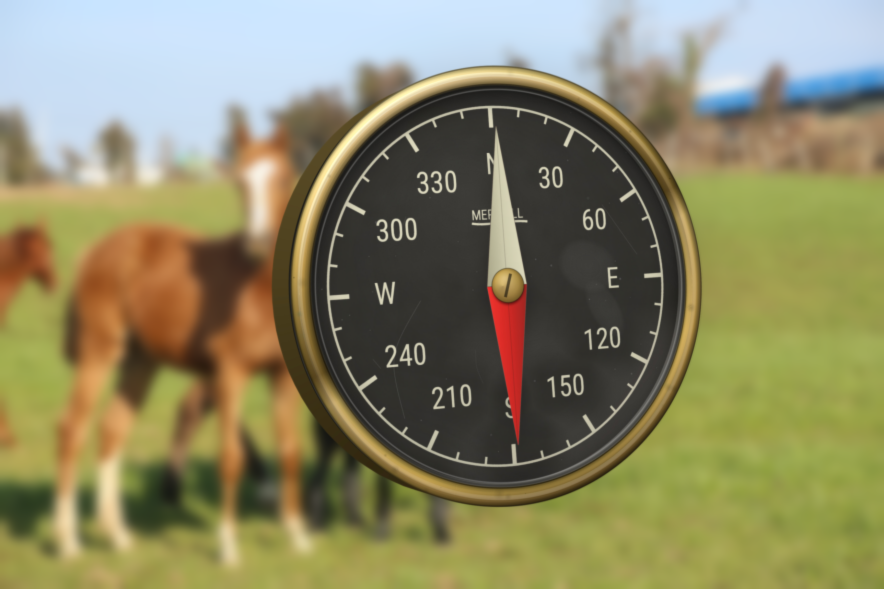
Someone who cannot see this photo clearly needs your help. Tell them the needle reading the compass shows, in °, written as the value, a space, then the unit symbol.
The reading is 180 °
